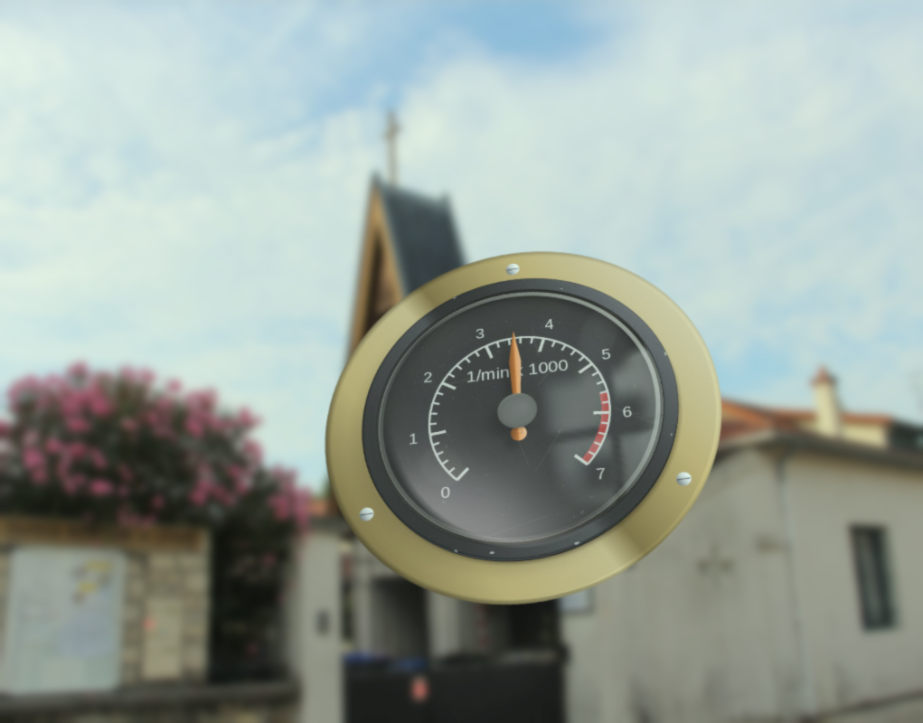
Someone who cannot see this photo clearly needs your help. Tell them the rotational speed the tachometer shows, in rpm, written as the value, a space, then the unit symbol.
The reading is 3500 rpm
